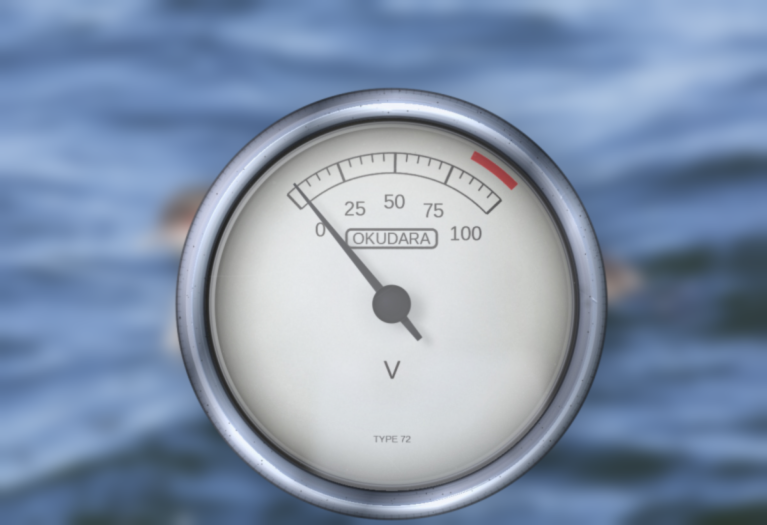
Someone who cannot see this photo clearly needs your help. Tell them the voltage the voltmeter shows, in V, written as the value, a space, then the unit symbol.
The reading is 5 V
